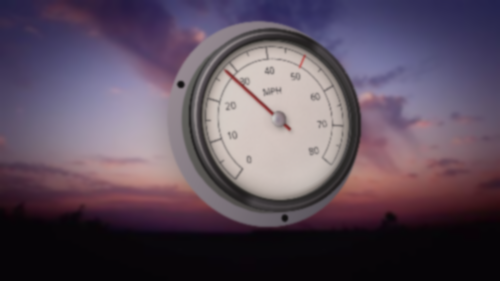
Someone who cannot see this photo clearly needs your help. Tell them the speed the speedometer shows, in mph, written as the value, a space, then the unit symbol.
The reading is 27.5 mph
